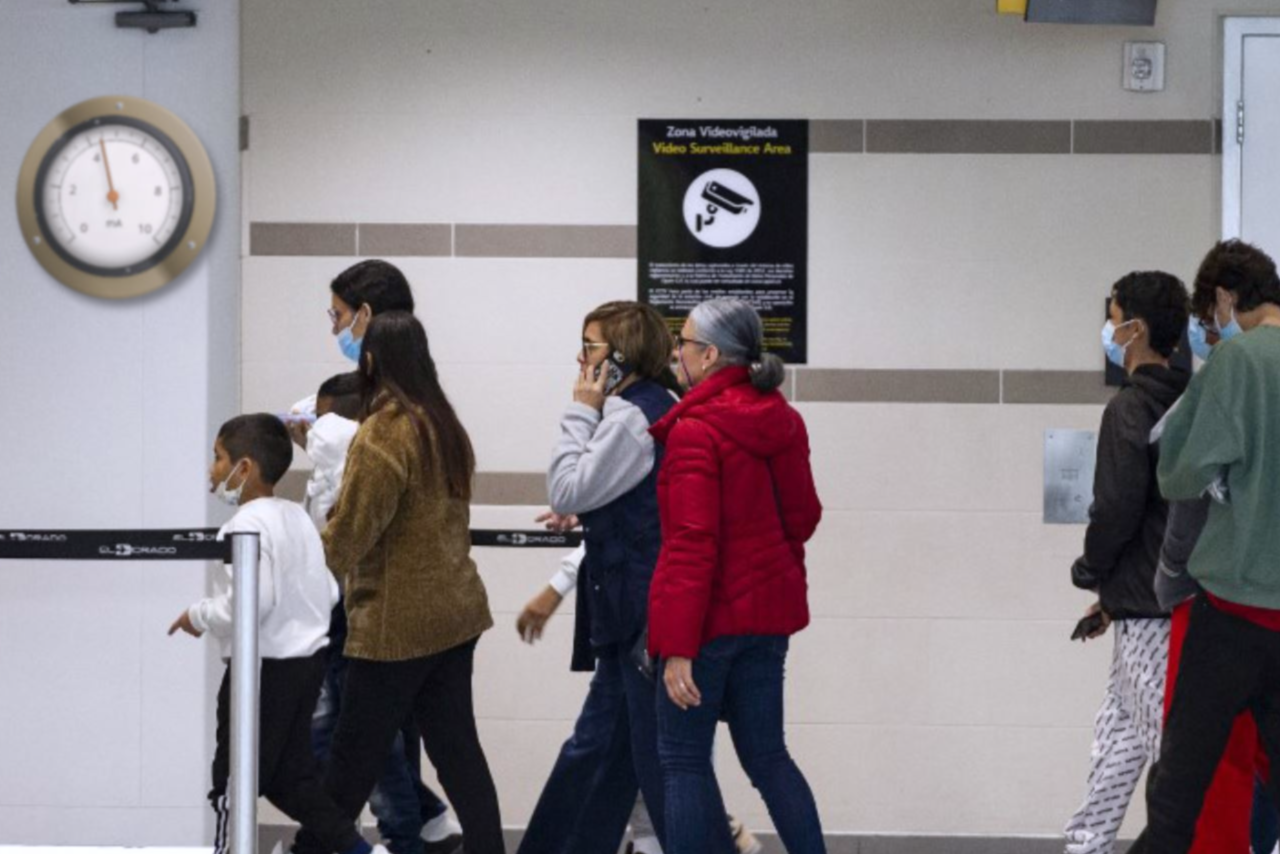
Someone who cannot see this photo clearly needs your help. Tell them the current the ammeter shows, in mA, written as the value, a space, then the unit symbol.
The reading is 4.5 mA
